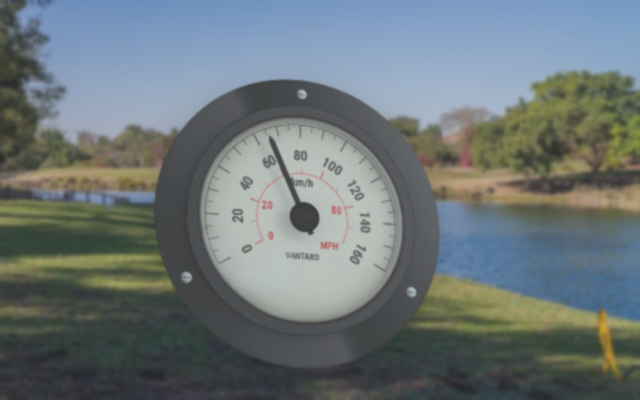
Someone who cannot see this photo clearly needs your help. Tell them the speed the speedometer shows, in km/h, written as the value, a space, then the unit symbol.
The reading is 65 km/h
